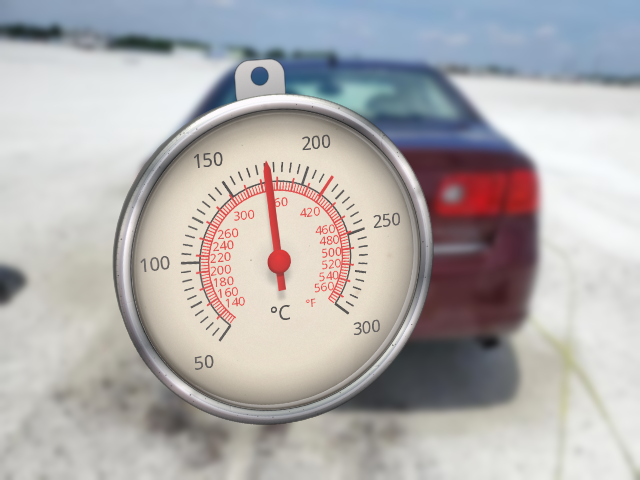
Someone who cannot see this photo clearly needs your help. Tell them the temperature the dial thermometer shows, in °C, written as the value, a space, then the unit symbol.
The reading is 175 °C
